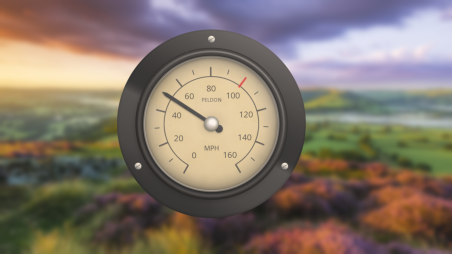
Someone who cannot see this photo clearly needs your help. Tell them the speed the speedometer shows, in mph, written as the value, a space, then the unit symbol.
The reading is 50 mph
